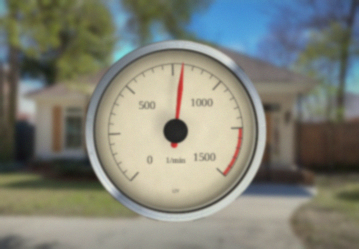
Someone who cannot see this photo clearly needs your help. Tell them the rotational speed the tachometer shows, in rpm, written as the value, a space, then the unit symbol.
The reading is 800 rpm
